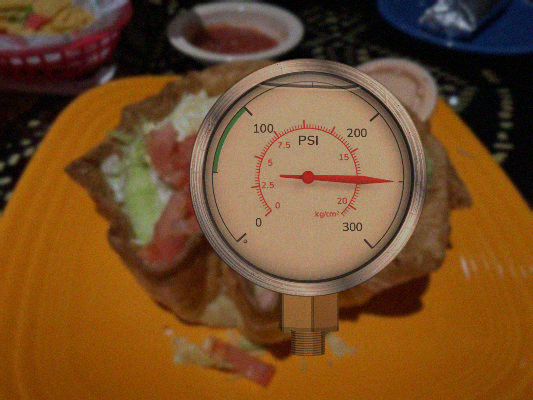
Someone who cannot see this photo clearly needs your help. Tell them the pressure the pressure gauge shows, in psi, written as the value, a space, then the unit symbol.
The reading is 250 psi
